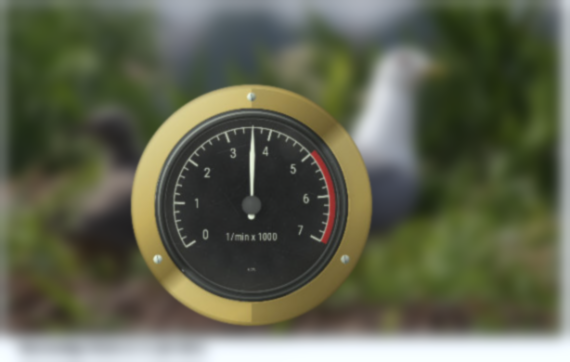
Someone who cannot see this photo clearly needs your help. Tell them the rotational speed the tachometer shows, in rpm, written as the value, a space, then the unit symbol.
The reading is 3600 rpm
